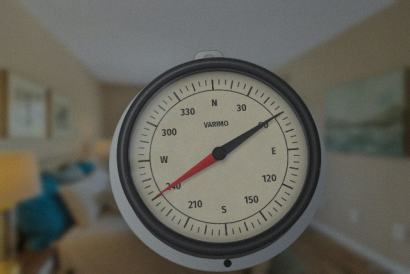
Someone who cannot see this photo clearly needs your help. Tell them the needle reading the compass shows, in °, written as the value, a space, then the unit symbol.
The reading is 240 °
